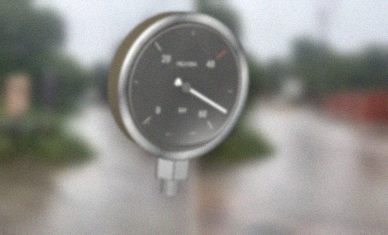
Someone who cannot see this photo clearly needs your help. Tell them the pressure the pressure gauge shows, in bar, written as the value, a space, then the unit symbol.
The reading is 55 bar
